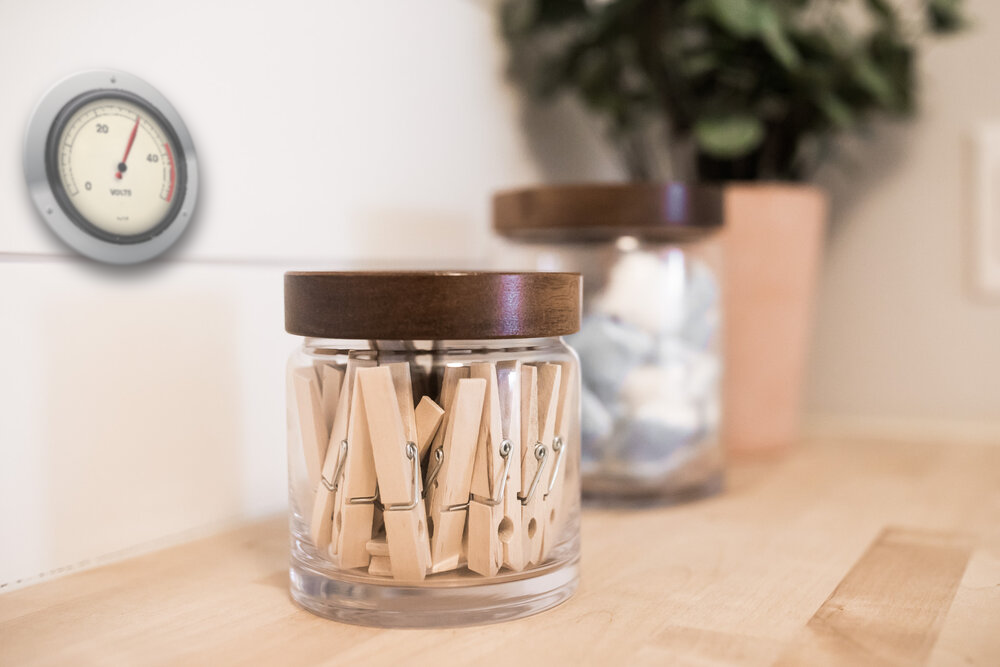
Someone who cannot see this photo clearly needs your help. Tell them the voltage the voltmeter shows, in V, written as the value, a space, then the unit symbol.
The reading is 30 V
